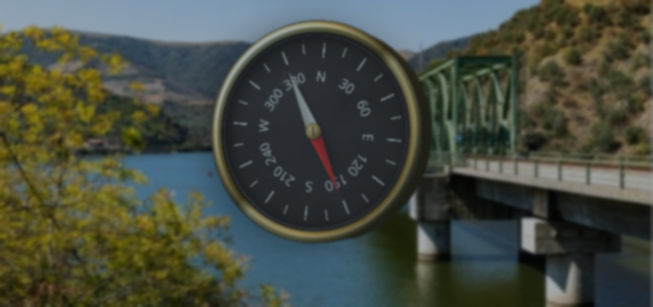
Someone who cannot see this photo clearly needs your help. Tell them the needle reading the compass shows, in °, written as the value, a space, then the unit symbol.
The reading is 150 °
